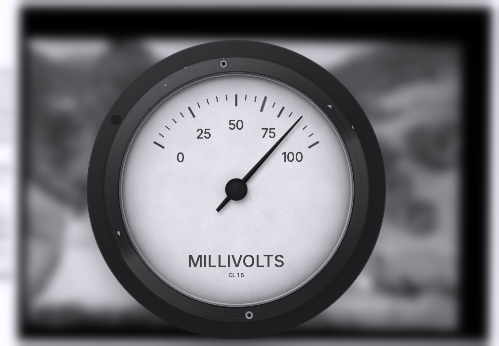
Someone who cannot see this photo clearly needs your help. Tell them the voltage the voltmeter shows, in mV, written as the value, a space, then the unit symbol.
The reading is 85 mV
